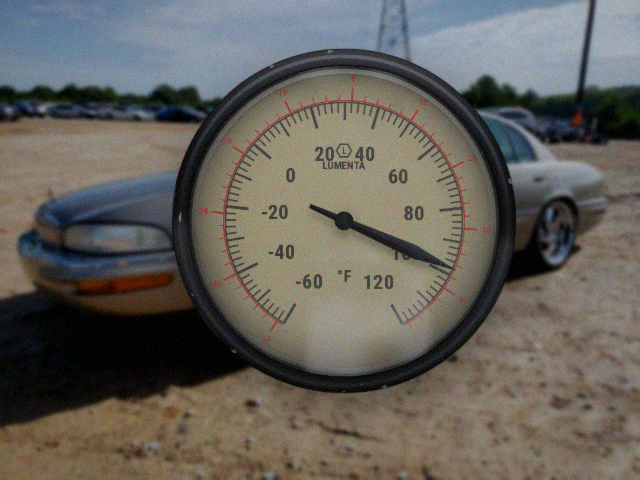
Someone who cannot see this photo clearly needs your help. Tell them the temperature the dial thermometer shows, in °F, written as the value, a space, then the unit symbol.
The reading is 98 °F
